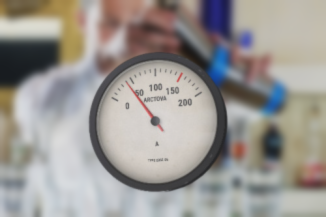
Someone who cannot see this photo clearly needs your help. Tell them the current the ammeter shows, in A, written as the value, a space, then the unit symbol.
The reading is 40 A
